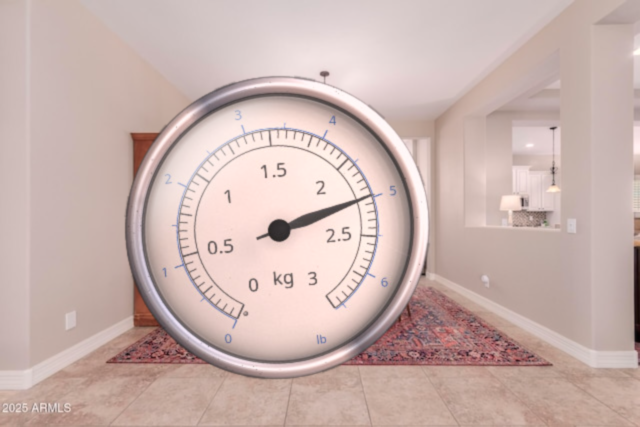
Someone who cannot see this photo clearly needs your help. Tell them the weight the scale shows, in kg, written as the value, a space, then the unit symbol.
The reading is 2.25 kg
